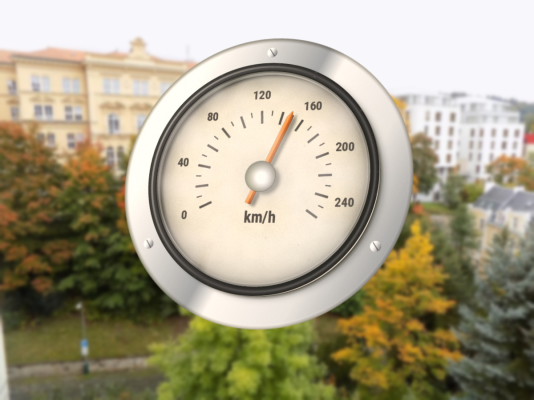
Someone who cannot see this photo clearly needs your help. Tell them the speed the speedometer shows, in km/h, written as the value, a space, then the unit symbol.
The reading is 150 km/h
